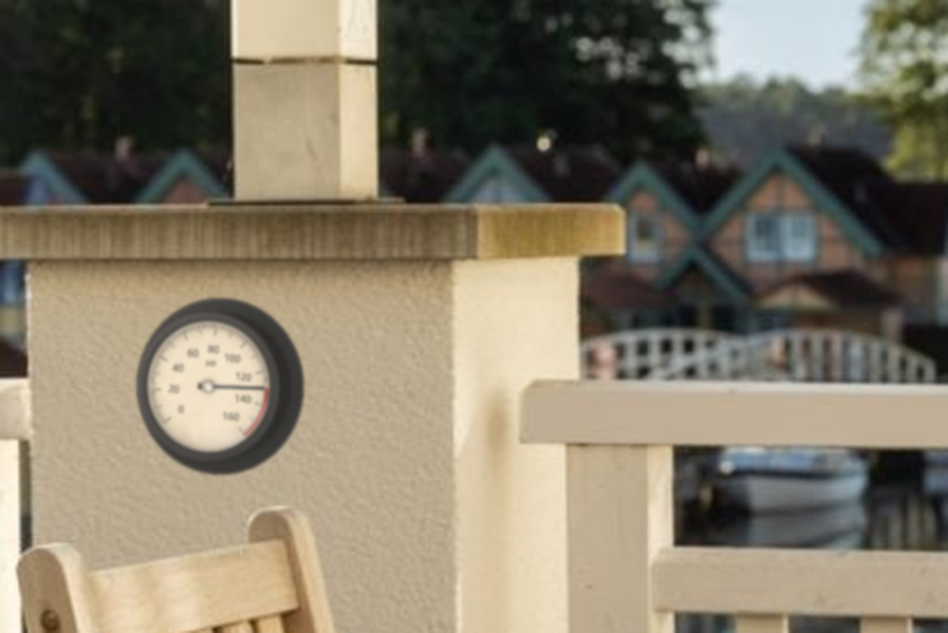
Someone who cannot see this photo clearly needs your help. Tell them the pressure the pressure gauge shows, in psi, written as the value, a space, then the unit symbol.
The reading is 130 psi
